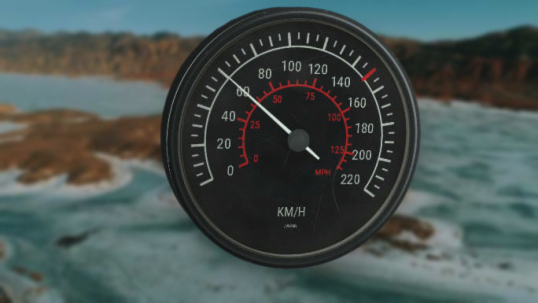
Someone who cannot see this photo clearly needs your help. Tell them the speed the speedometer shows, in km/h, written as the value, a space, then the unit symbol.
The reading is 60 km/h
